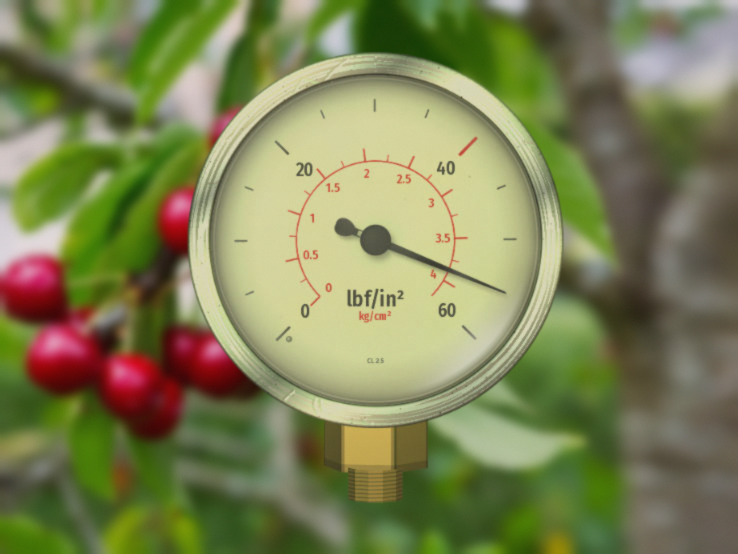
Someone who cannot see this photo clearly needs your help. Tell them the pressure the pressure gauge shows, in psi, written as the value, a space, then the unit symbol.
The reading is 55 psi
